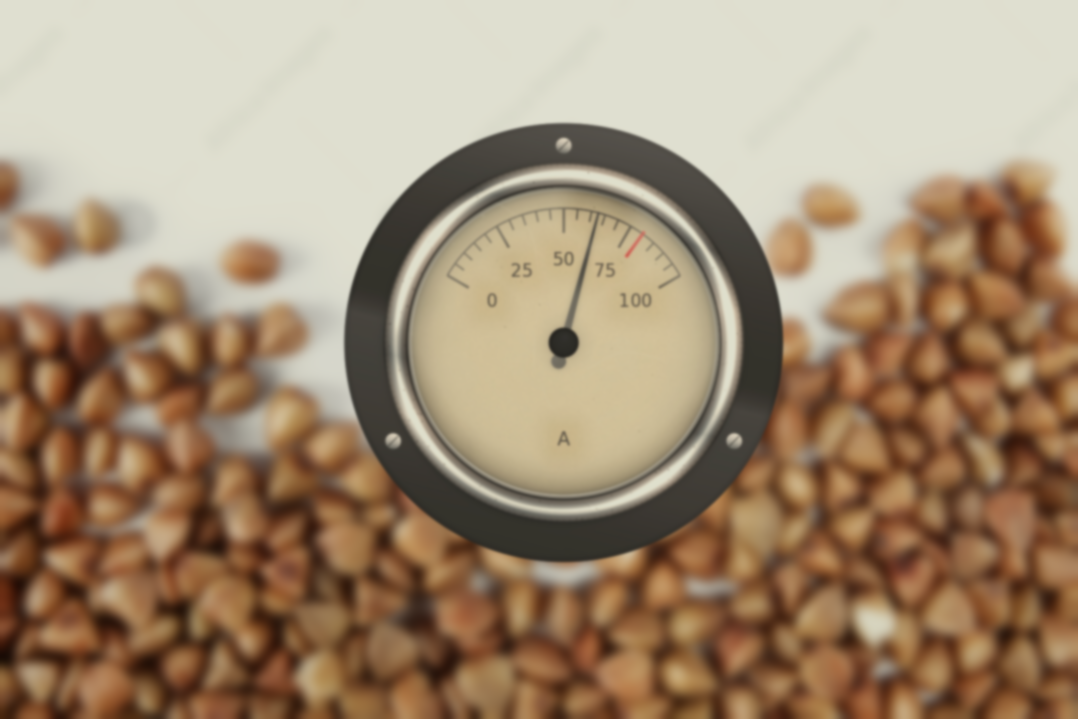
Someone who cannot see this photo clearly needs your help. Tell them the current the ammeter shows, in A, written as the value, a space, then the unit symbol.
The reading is 62.5 A
